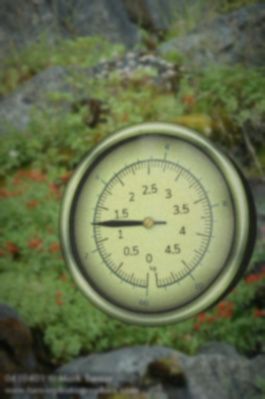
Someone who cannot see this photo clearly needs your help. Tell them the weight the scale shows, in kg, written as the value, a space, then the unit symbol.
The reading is 1.25 kg
